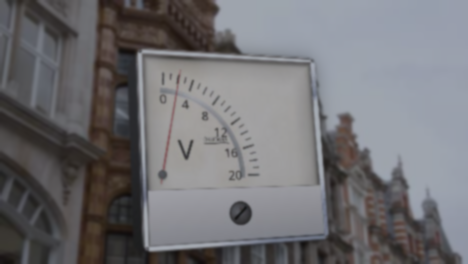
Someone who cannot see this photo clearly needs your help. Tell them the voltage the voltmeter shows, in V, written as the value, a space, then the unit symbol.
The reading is 2 V
